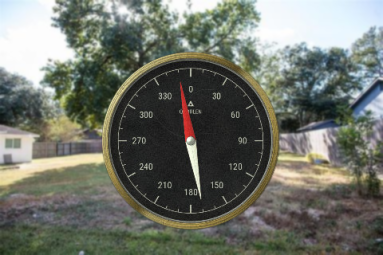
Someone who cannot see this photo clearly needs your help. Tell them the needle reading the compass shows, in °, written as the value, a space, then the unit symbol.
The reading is 350 °
